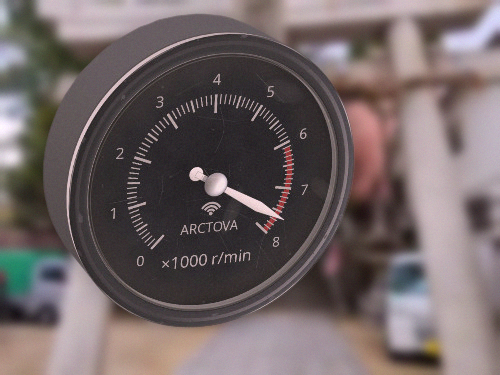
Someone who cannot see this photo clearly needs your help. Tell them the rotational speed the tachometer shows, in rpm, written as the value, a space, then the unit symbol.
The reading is 7600 rpm
